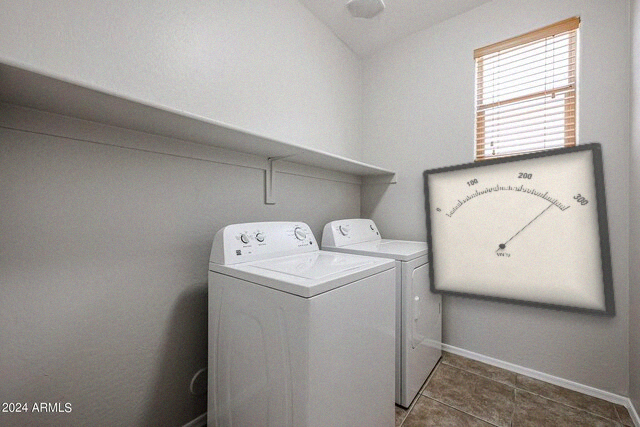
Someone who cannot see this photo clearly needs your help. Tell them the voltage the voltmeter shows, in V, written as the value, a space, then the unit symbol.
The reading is 275 V
